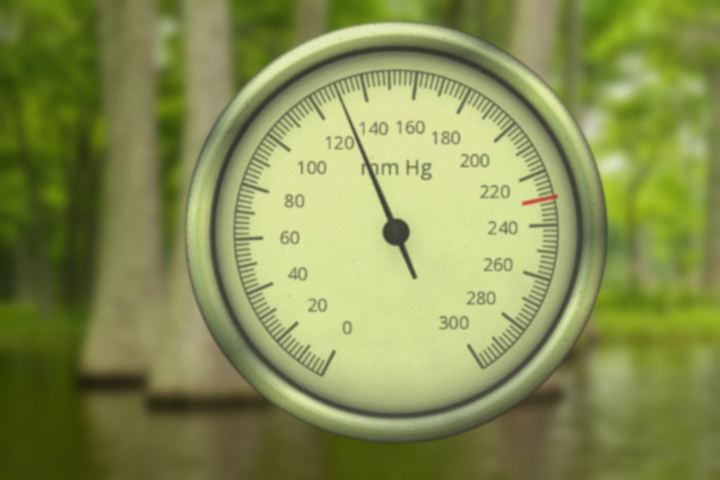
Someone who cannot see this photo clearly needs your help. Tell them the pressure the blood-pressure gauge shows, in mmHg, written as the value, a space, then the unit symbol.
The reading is 130 mmHg
